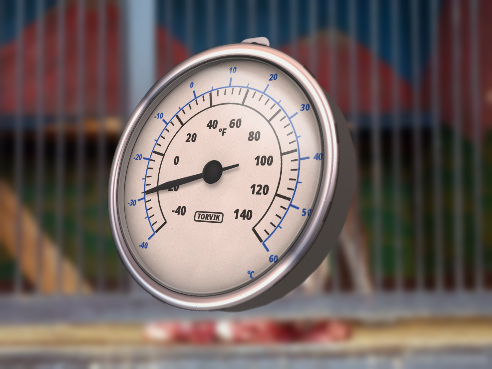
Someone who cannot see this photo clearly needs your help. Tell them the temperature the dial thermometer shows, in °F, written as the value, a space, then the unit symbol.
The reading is -20 °F
